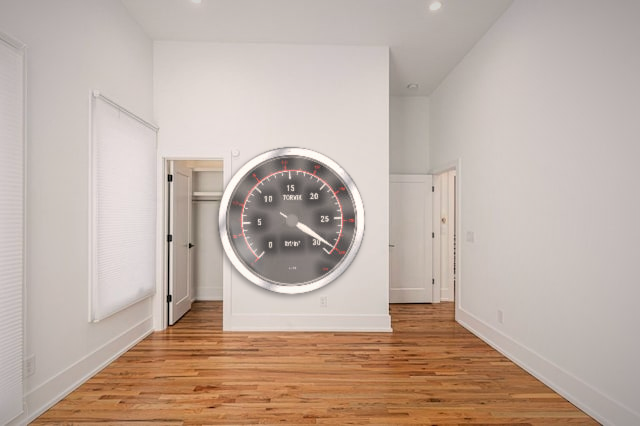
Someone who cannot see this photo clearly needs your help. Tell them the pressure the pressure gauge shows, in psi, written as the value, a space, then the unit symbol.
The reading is 29 psi
